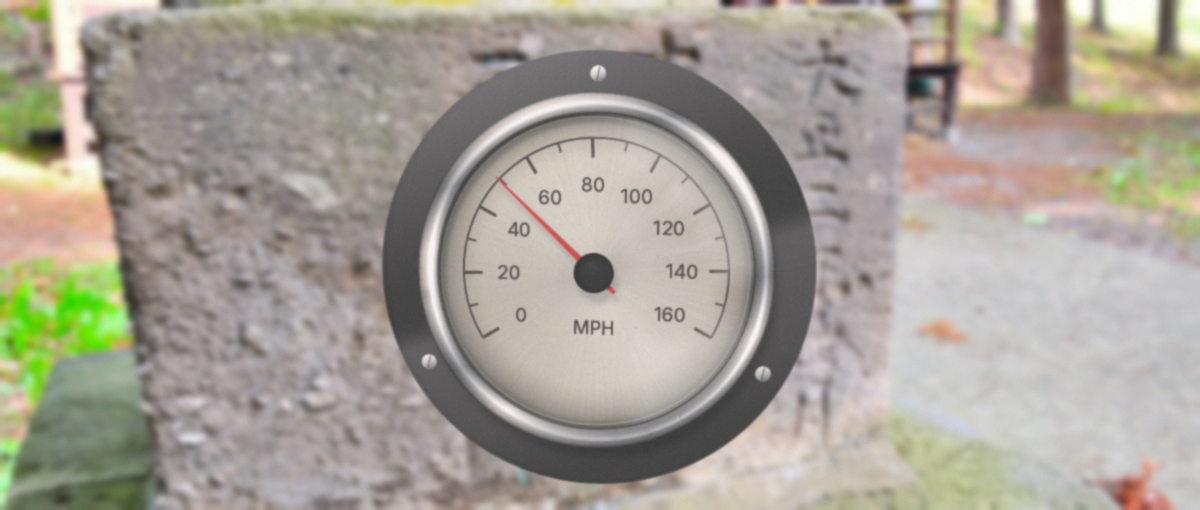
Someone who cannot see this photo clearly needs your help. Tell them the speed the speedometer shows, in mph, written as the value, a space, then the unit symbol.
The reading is 50 mph
